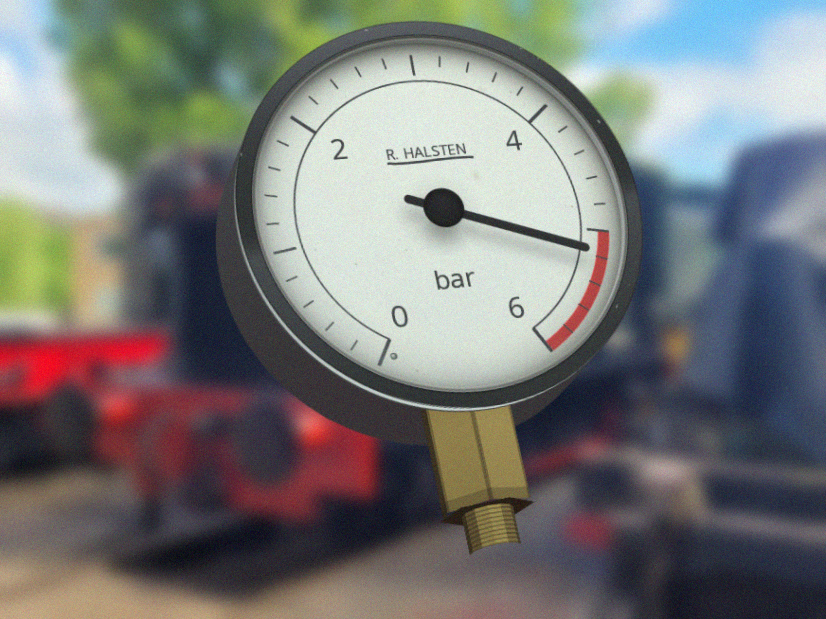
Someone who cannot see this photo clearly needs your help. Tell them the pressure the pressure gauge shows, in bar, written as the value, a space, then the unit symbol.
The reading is 5.2 bar
